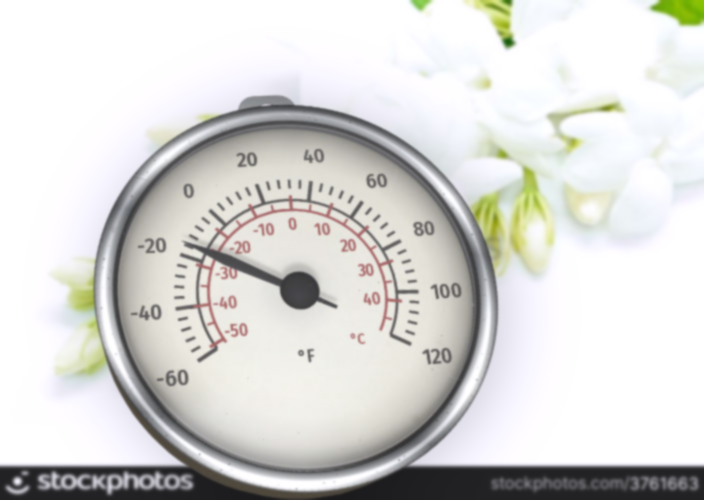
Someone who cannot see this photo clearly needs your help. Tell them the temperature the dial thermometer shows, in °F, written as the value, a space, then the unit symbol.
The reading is -16 °F
